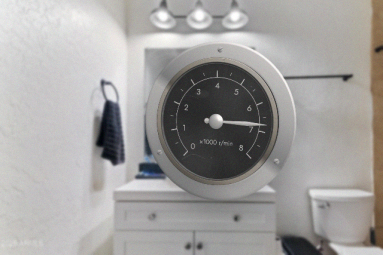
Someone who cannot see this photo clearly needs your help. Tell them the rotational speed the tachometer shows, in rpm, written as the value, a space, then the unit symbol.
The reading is 6750 rpm
